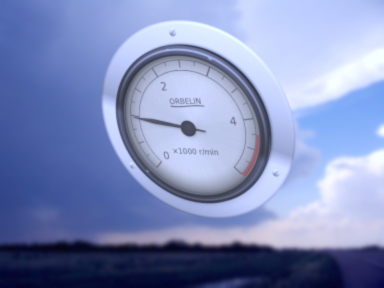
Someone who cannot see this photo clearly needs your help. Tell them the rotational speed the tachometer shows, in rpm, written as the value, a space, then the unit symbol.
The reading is 1000 rpm
